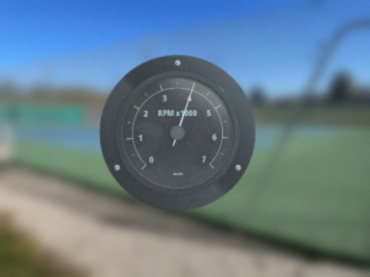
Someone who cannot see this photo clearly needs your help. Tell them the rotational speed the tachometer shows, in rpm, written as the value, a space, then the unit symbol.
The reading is 4000 rpm
